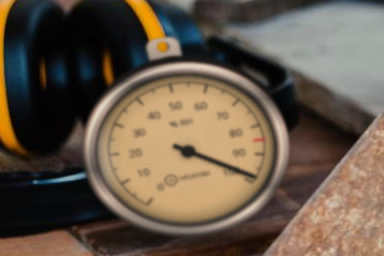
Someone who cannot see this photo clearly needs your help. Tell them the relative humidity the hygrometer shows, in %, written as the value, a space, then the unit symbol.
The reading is 97.5 %
